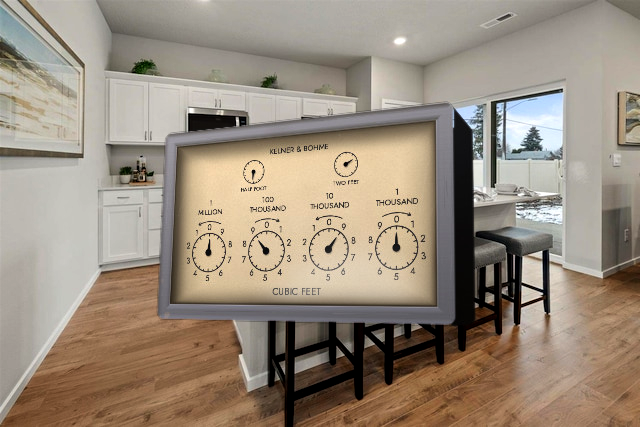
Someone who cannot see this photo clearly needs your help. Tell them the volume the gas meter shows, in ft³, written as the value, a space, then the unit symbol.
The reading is 989000 ft³
